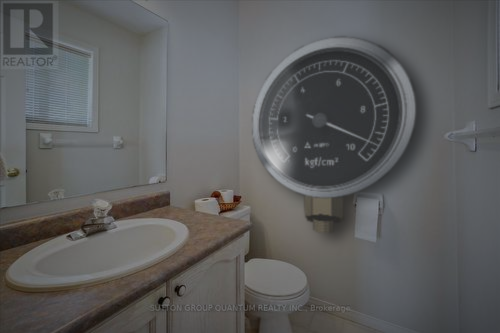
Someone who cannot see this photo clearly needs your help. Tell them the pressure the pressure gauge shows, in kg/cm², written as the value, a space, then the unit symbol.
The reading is 9.4 kg/cm²
